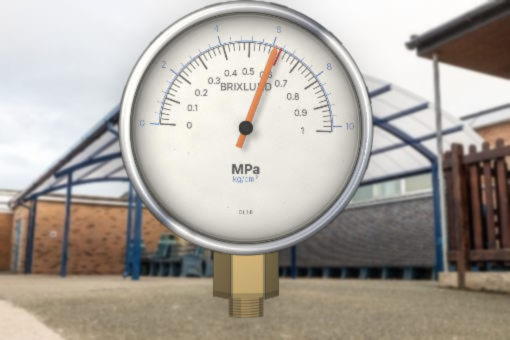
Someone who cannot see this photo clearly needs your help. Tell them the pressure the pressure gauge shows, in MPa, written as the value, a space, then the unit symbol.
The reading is 0.6 MPa
